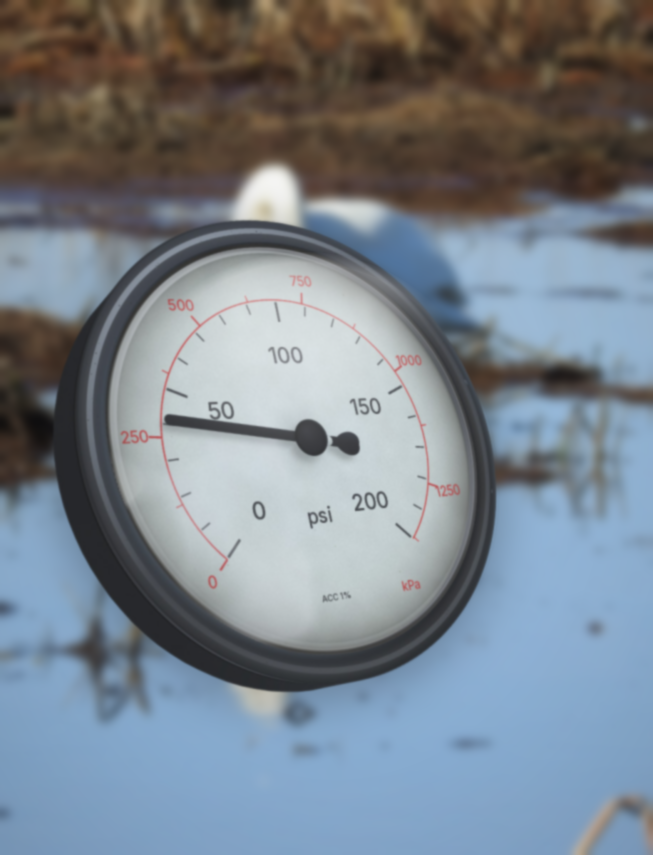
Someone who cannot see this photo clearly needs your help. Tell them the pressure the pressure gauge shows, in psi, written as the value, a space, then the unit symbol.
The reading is 40 psi
